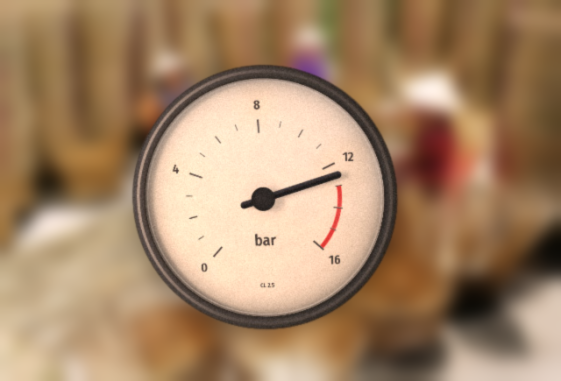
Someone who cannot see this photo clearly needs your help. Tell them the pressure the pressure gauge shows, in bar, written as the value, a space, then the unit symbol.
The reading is 12.5 bar
